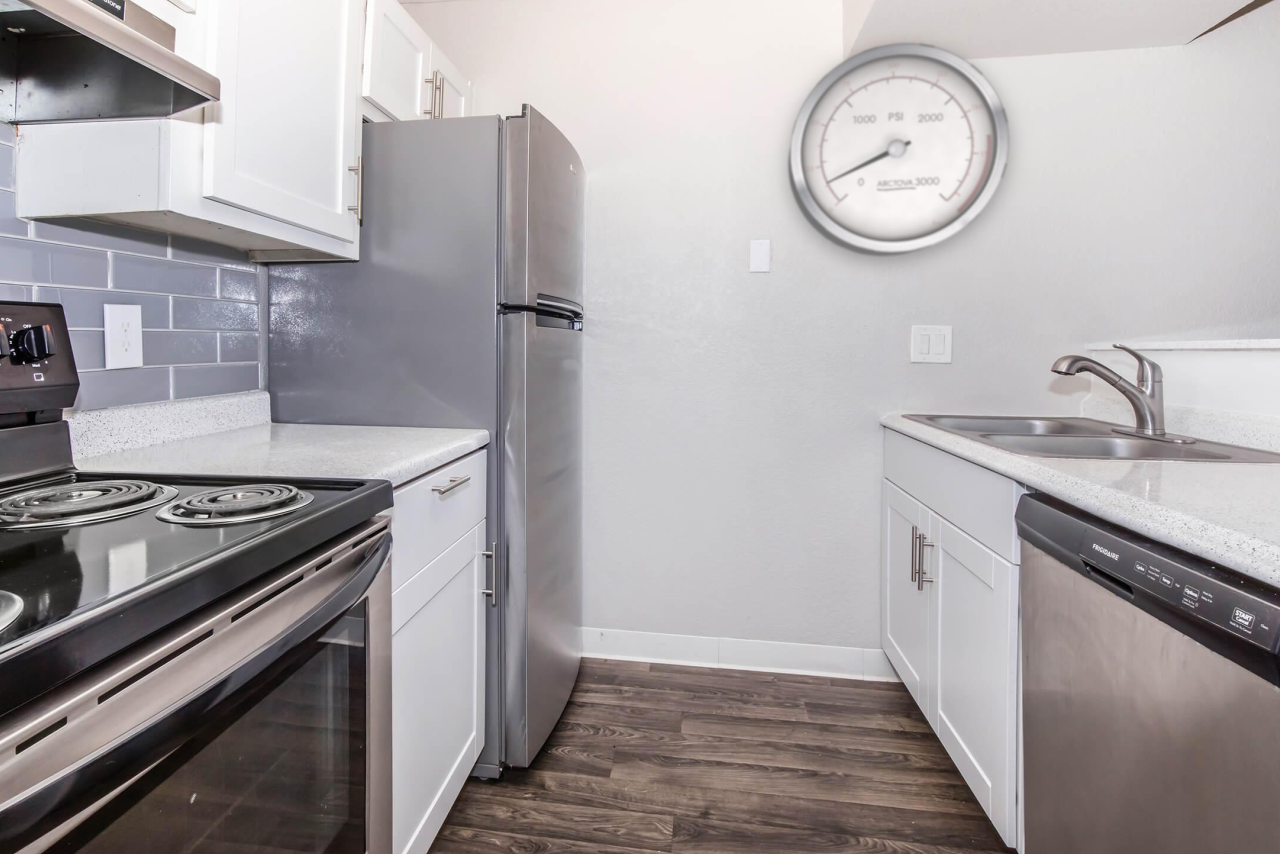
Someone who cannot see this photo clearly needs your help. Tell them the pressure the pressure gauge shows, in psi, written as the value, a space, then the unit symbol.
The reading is 200 psi
